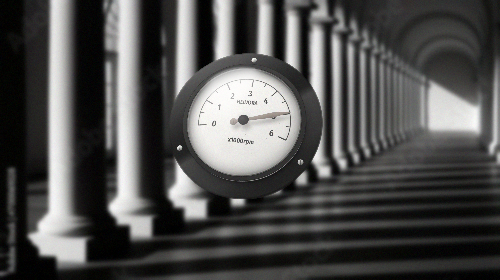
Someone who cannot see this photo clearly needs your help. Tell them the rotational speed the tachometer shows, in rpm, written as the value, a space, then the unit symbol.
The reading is 5000 rpm
